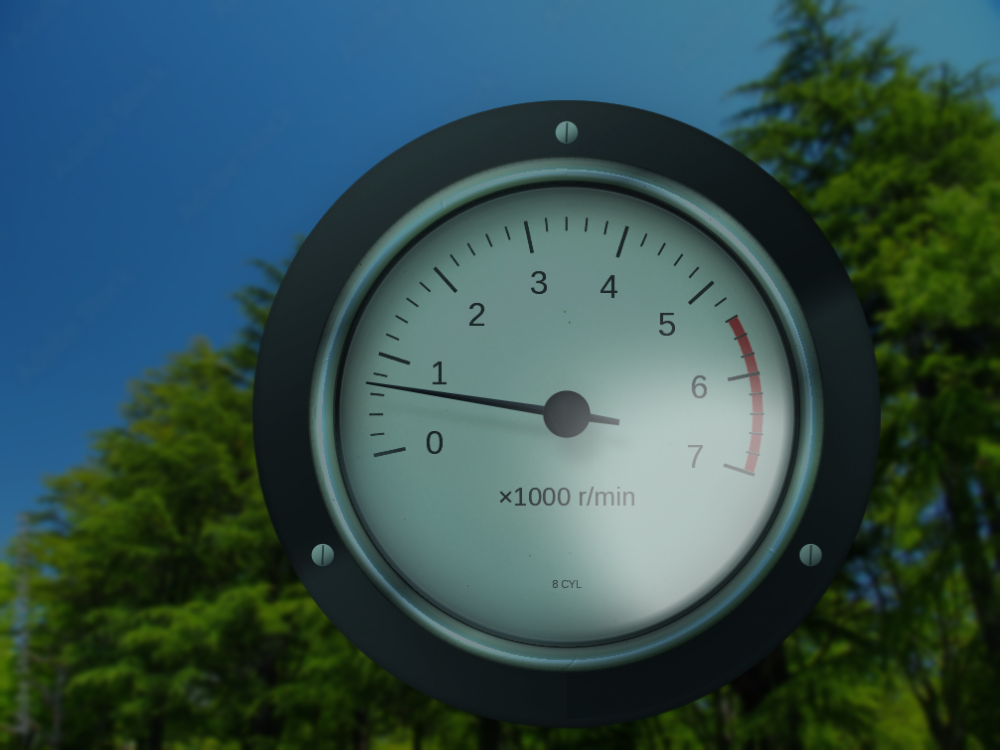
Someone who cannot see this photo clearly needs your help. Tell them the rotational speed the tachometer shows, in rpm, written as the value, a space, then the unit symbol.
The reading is 700 rpm
